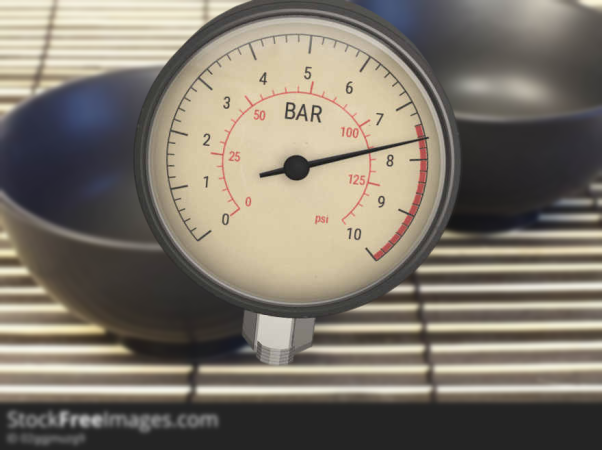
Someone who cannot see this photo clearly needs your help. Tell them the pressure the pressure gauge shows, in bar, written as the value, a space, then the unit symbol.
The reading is 7.6 bar
